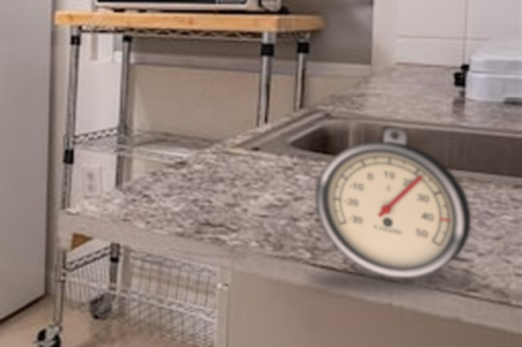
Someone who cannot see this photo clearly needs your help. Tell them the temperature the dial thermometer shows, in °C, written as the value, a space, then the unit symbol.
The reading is 22.5 °C
